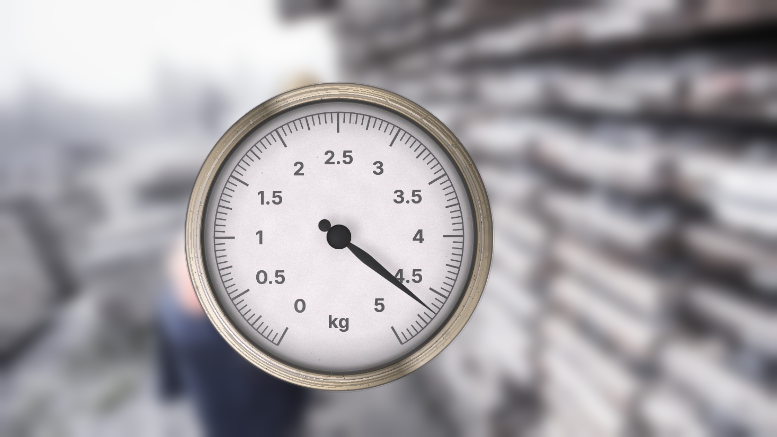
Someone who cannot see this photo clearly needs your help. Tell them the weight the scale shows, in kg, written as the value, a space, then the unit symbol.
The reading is 4.65 kg
